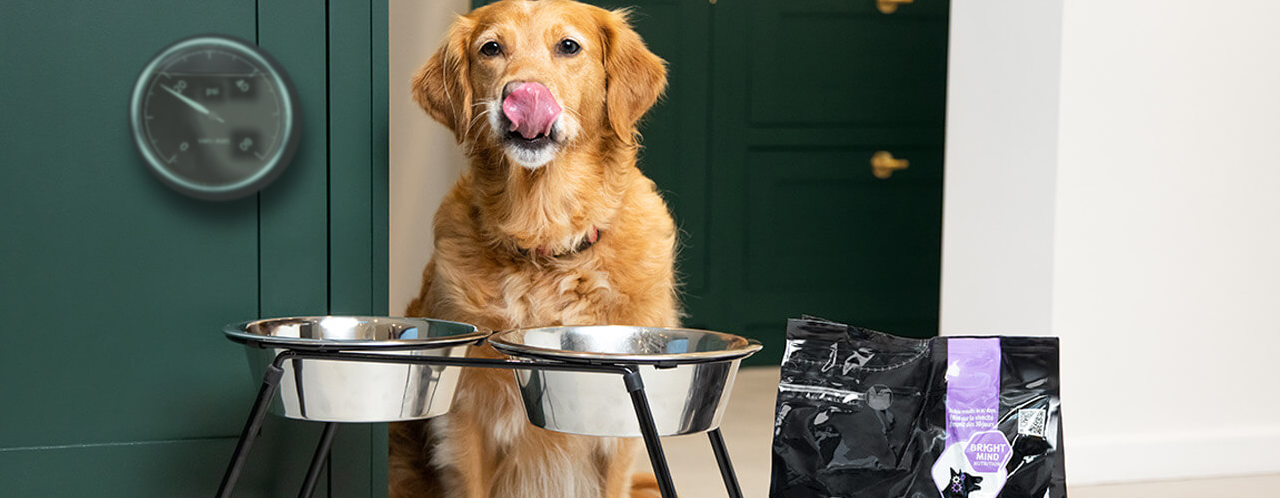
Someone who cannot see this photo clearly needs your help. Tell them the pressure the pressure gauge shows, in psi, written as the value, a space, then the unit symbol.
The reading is 17.5 psi
